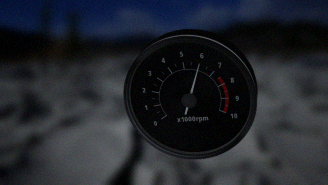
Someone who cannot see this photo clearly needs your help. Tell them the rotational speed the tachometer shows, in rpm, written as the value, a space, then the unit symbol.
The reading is 6000 rpm
